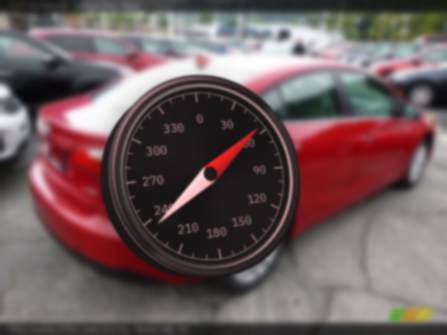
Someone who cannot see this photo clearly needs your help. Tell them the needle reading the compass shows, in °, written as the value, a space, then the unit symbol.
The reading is 55 °
